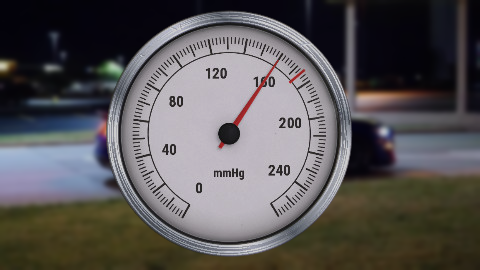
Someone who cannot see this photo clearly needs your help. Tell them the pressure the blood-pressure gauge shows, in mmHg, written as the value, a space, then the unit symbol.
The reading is 160 mmHg
